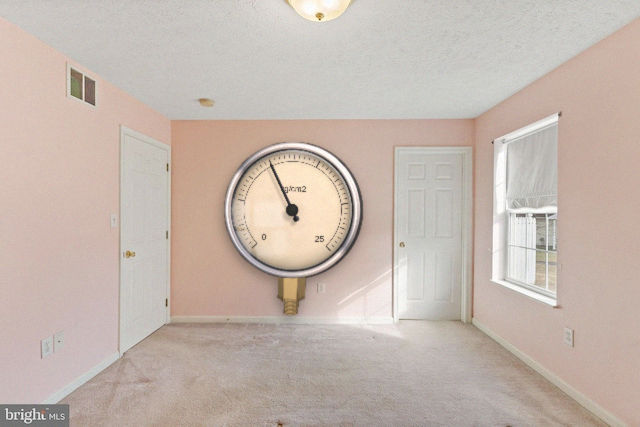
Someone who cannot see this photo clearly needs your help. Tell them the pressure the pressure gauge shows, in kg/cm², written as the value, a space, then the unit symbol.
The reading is 10 kg/cm²
